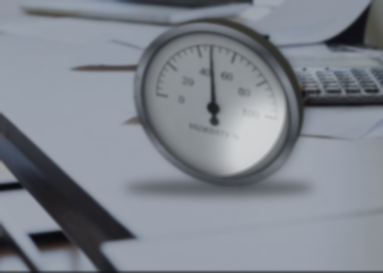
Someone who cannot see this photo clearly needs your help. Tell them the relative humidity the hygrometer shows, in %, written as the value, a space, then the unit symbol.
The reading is 48 %
